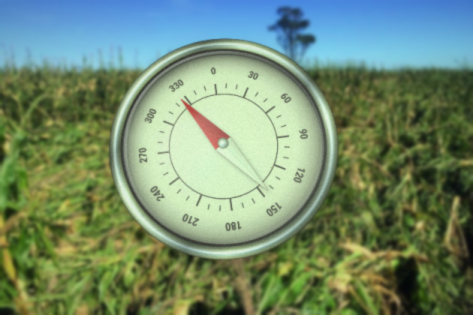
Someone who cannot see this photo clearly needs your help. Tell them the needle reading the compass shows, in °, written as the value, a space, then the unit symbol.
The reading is 325 °
